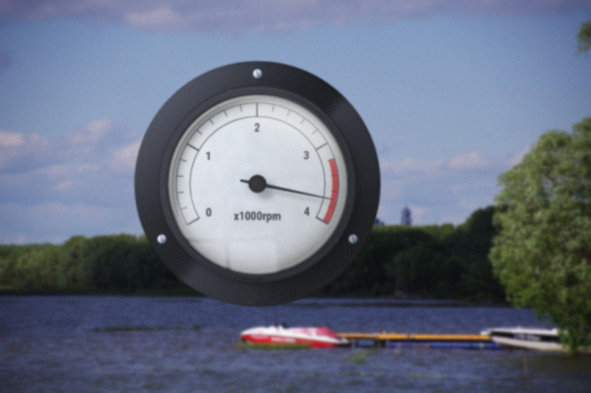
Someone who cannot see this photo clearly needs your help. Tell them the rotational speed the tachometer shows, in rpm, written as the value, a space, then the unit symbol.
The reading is 3700 rpm
